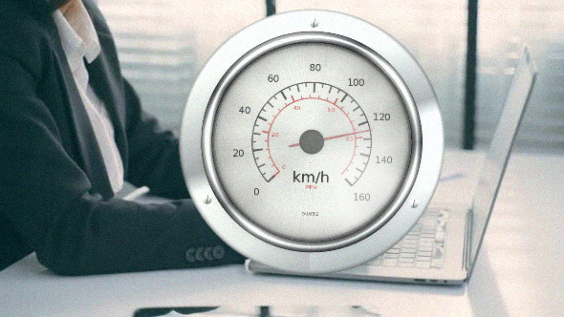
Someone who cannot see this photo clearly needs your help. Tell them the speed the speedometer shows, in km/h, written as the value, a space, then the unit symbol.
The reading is 125 km/h
